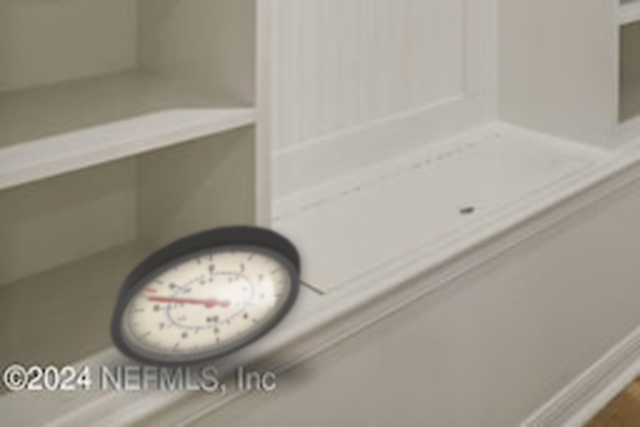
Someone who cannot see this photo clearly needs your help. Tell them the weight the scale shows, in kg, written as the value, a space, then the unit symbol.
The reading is 8.5 kg
